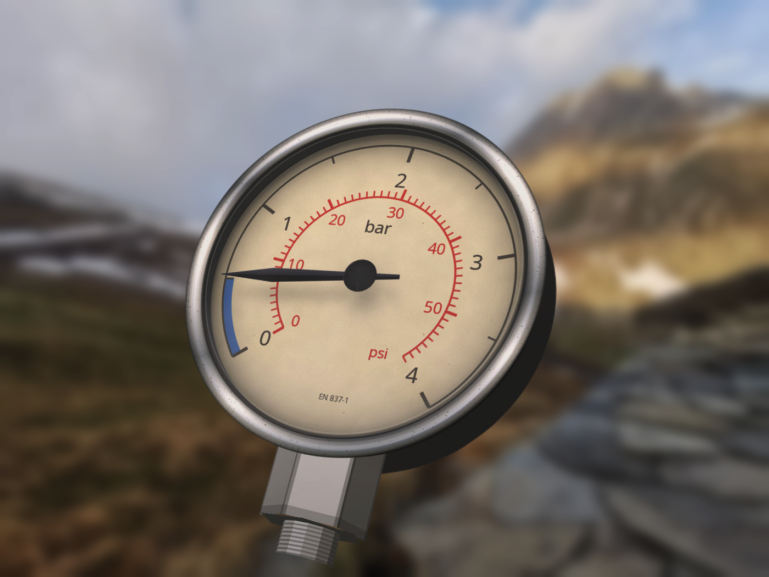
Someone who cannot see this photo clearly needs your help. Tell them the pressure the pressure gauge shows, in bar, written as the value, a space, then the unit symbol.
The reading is 0.5 bar
